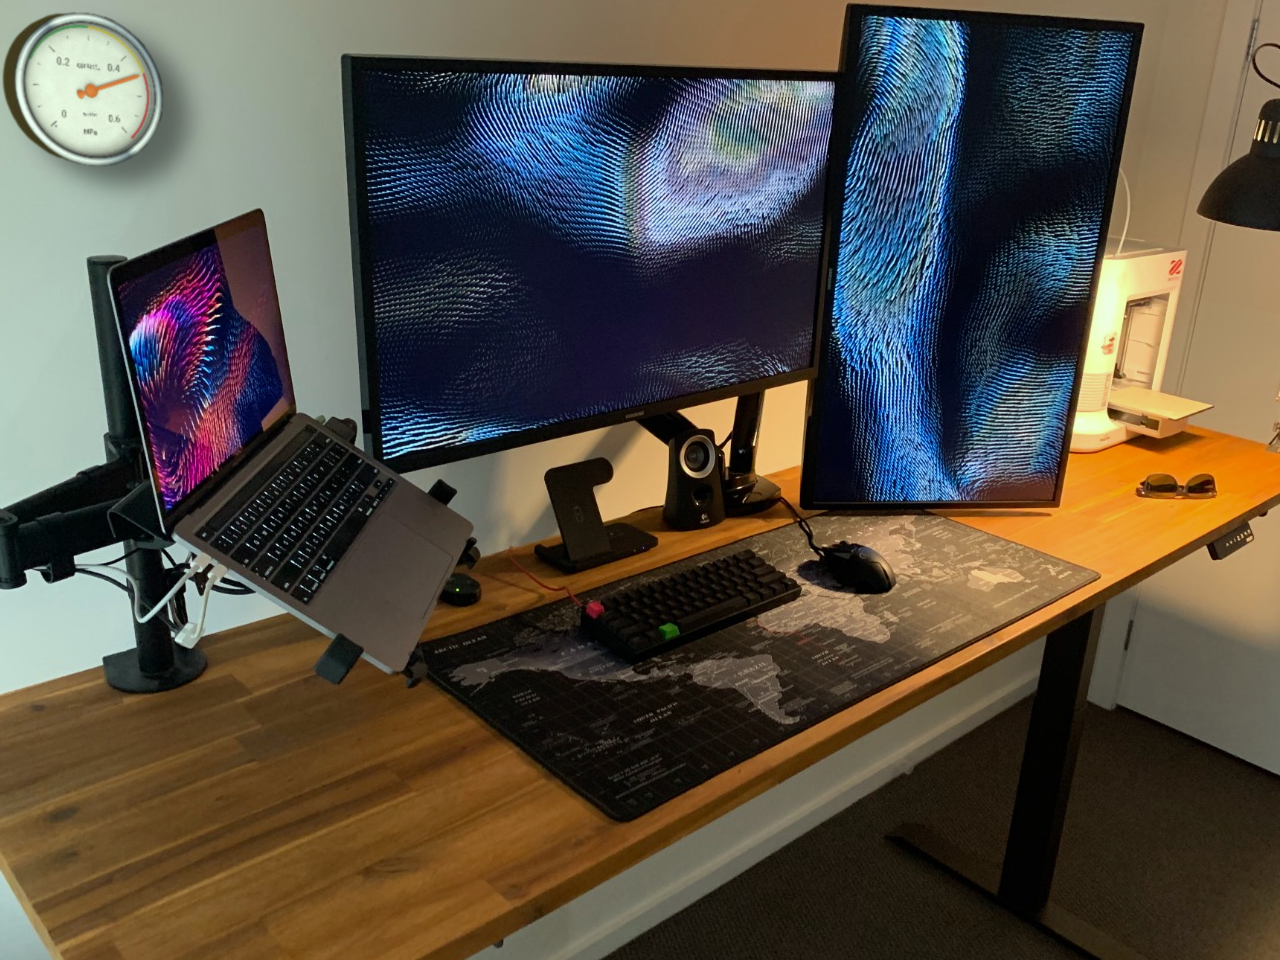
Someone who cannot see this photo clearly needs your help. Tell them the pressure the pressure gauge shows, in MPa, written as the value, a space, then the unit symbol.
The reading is 0.45 MPa
